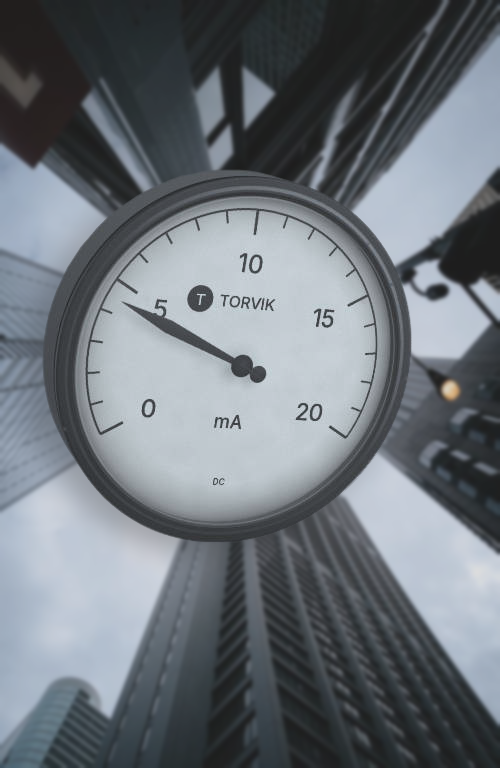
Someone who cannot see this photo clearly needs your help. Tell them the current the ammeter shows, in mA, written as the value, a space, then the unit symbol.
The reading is 4.5 mA
